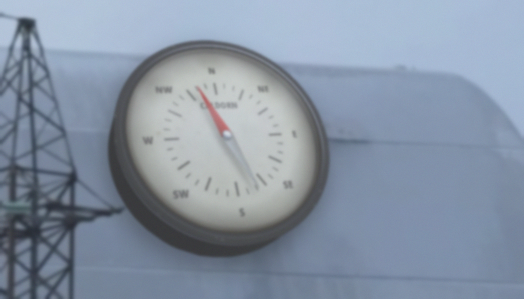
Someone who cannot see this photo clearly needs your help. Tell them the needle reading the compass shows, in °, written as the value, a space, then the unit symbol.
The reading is 340 °
